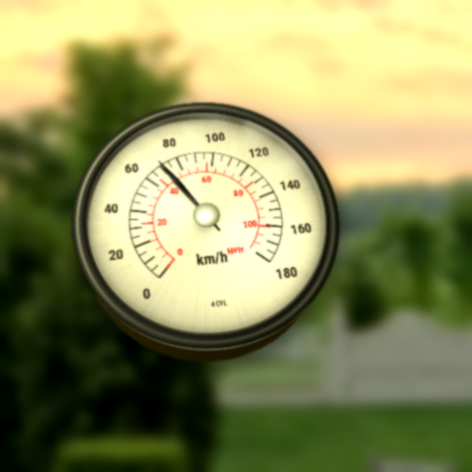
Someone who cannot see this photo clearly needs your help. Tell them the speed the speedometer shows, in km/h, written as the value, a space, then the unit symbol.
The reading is 70 km/h
